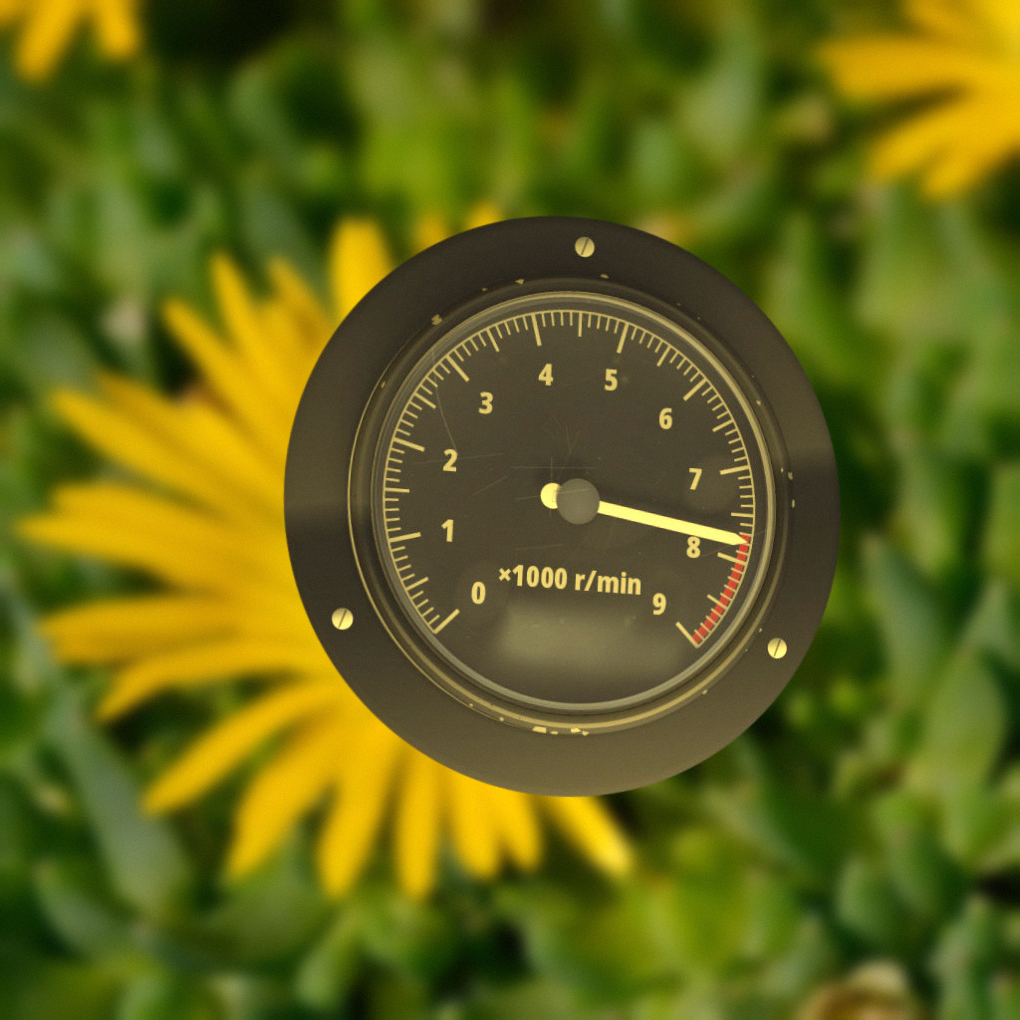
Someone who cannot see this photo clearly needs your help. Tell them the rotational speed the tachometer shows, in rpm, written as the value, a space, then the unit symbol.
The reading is 7800 rpm
